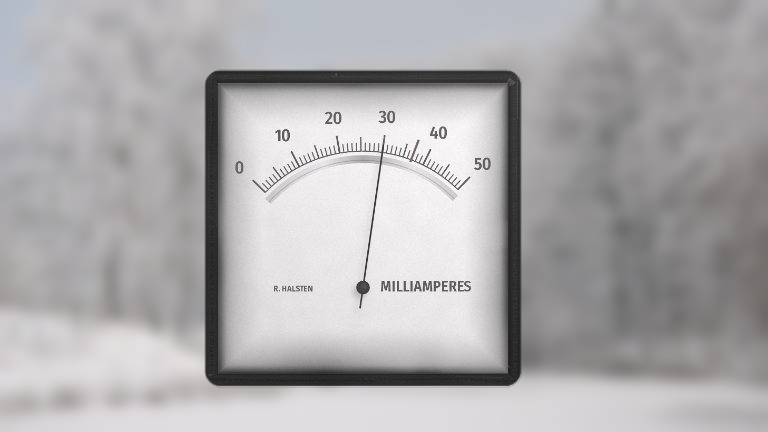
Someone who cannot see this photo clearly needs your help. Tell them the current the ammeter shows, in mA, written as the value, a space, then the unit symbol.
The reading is 30 mA
